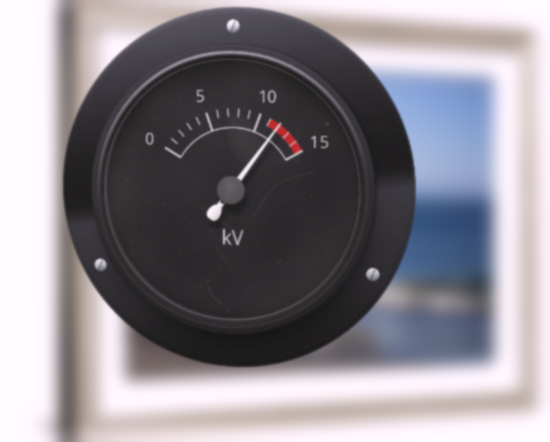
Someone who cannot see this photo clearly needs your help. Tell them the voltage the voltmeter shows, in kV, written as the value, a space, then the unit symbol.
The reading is 12 kV
